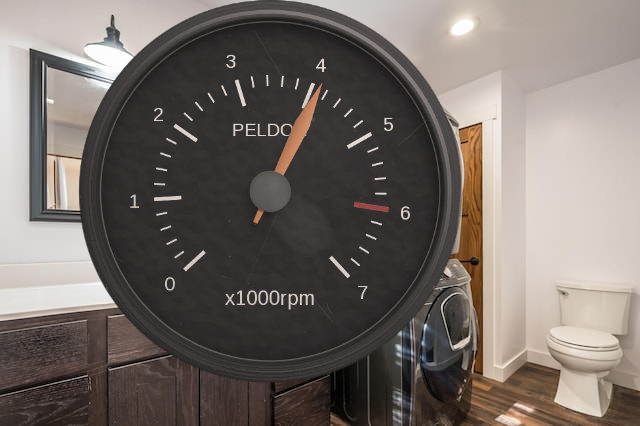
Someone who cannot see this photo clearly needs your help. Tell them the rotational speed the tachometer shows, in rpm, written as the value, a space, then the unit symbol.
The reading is 4100 rpm
